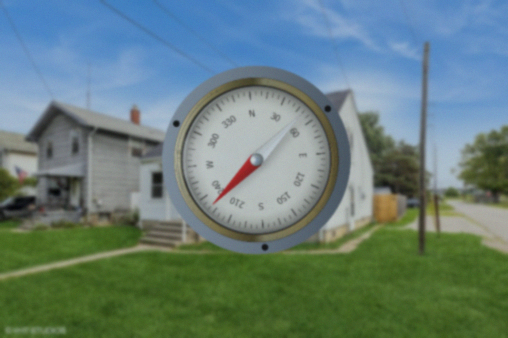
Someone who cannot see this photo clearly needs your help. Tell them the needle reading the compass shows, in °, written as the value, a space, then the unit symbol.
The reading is 230 °
